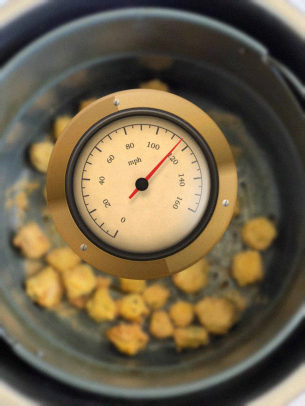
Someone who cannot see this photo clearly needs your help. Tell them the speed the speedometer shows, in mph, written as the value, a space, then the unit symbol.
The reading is 115 mph
